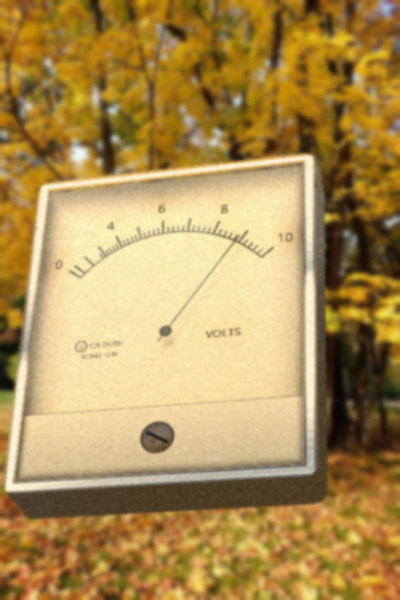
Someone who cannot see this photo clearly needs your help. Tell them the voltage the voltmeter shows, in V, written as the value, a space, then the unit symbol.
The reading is 9 V
